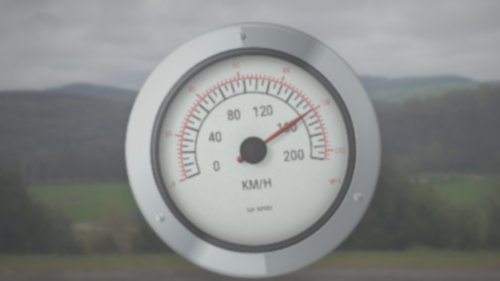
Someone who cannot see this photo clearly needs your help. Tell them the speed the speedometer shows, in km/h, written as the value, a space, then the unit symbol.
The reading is 160 km/h
